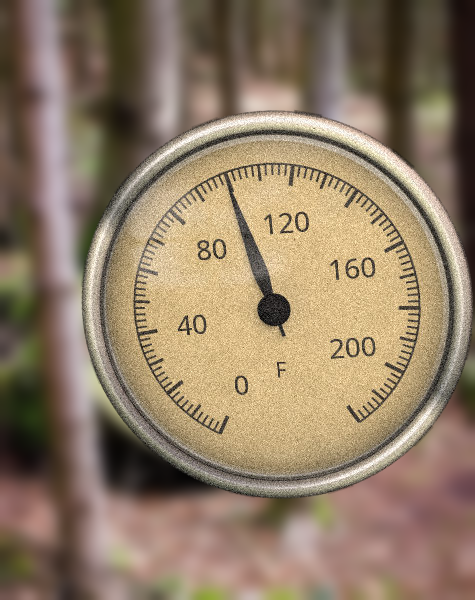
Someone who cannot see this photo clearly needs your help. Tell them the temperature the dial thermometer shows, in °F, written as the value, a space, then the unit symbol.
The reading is 100 °F
